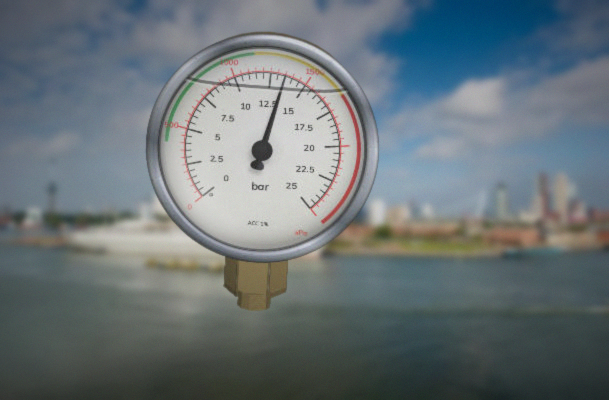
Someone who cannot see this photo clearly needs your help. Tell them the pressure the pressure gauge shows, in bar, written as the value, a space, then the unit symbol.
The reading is 13.5 bar
